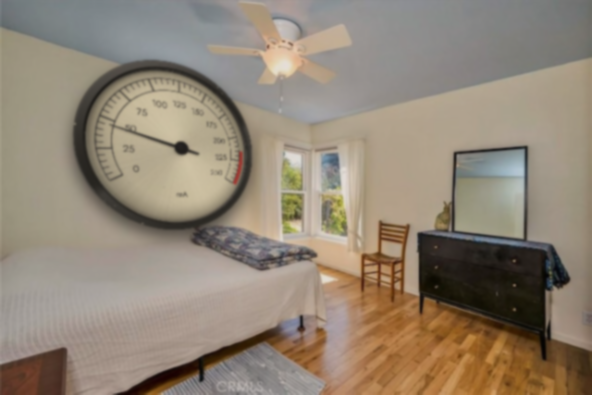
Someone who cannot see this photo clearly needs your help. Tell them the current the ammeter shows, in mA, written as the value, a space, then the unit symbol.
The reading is 45 mA
